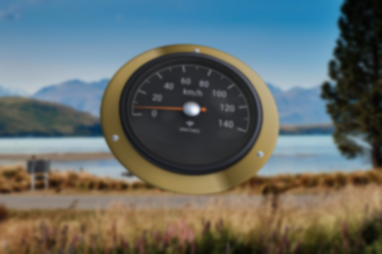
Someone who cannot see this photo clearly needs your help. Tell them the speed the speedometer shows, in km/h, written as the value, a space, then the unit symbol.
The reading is 5 km/h
